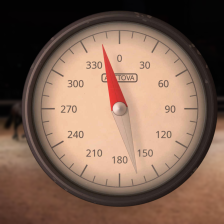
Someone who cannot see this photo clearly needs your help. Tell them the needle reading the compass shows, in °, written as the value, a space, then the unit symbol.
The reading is 345 °
